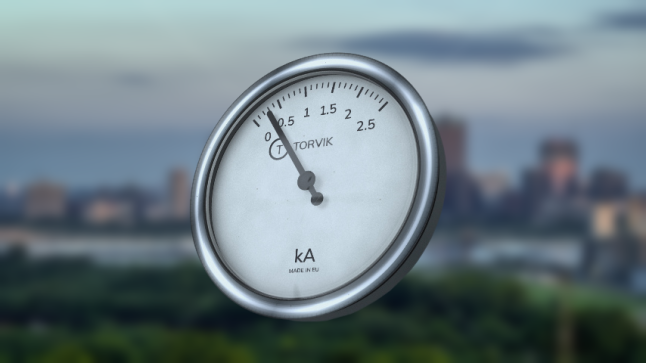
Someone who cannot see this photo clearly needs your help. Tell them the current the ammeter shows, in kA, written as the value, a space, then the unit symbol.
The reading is 0.3 kA
